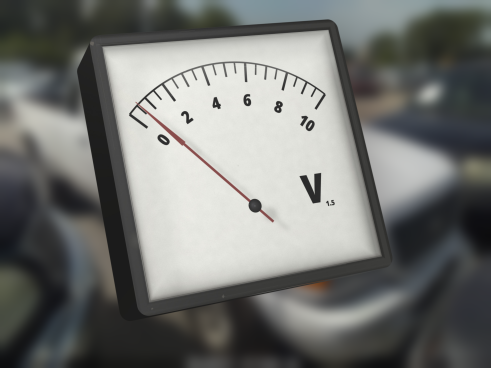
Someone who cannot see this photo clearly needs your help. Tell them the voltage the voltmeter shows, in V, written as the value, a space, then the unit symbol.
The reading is 0.5 V
